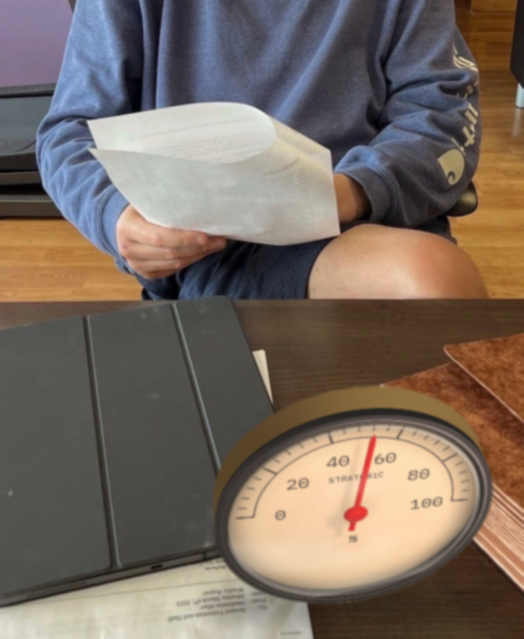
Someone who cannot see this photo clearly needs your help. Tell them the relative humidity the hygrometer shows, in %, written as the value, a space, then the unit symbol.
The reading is 52 %
